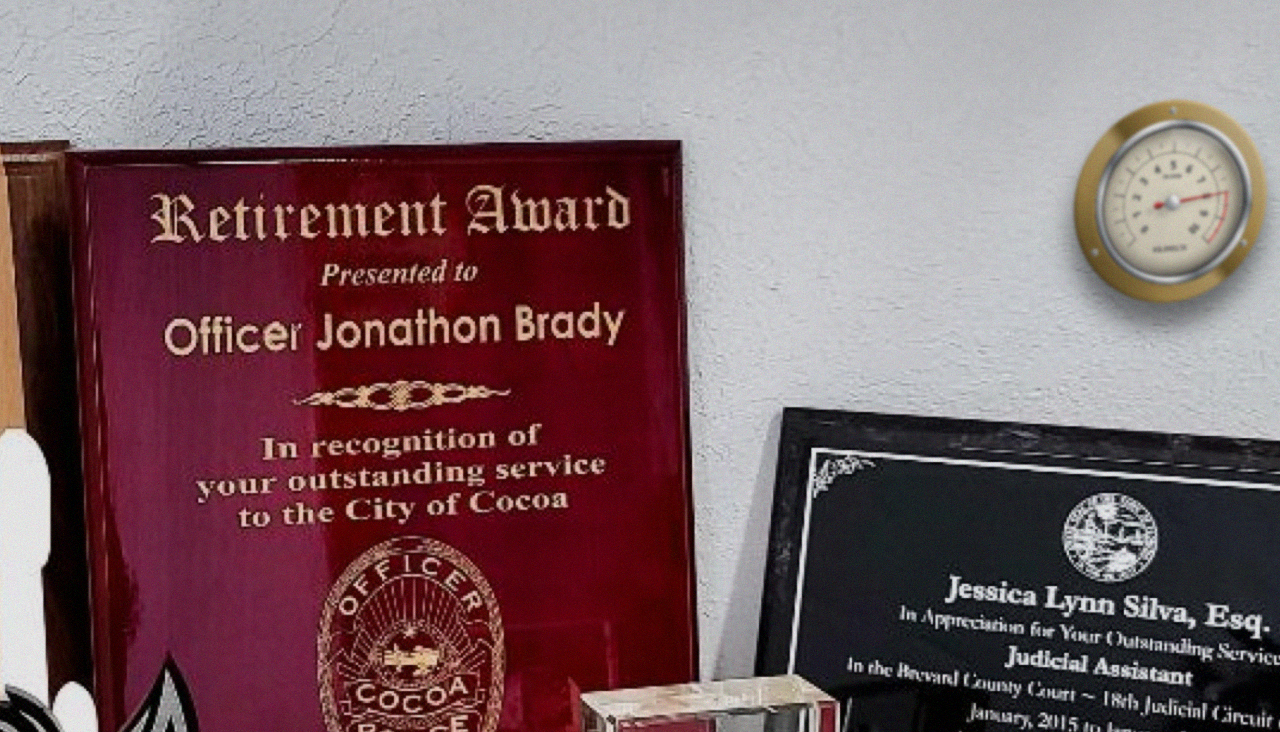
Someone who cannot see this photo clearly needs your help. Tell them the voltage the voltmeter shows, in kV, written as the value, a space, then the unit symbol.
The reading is 8 kV
